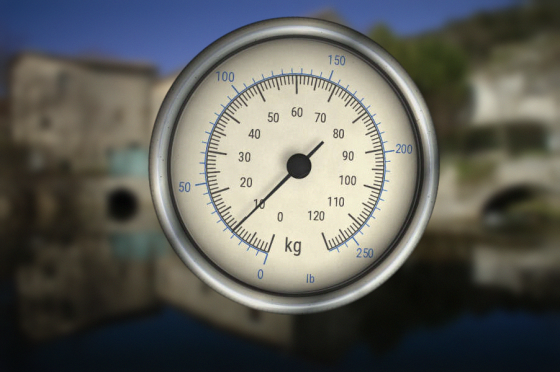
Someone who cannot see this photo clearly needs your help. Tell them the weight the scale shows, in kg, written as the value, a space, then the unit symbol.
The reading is 10 kg
